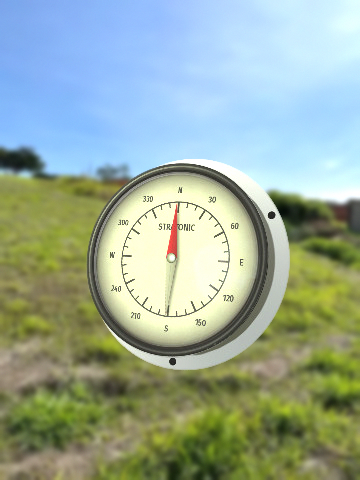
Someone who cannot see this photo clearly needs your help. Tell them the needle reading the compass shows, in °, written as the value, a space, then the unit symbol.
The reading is 0 °
